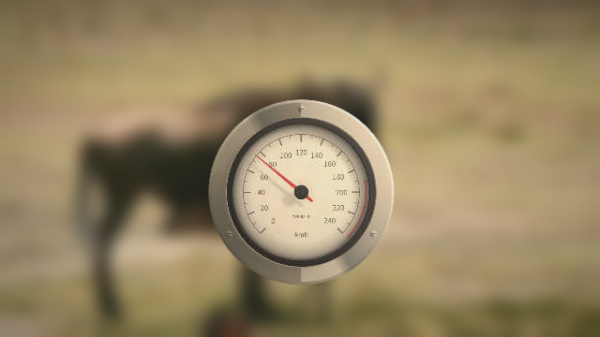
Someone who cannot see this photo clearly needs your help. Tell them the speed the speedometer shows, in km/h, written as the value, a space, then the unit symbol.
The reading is 75 km/h
